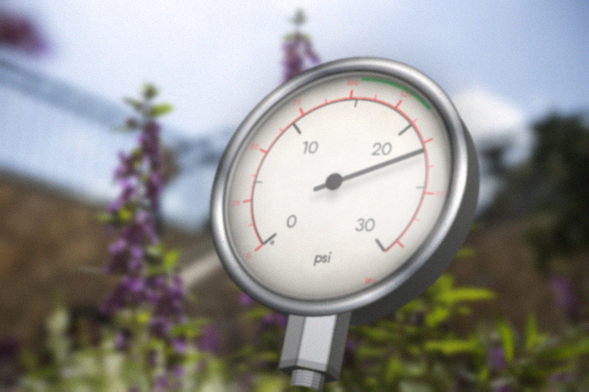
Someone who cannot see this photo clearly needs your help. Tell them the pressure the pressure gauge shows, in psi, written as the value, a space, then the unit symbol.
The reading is 22.5 psi
